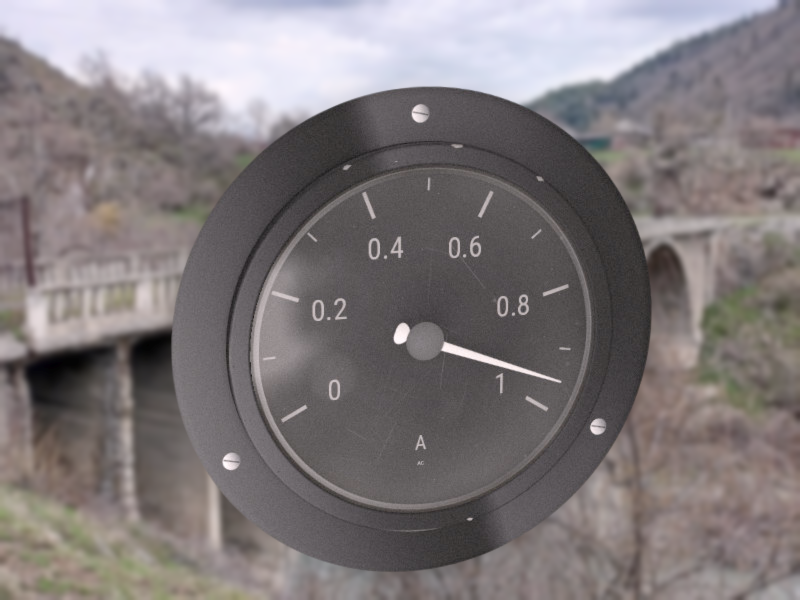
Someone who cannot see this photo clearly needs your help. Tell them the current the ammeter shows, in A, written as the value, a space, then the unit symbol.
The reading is 0.95 A
